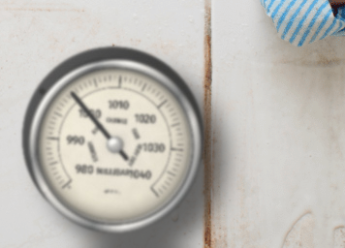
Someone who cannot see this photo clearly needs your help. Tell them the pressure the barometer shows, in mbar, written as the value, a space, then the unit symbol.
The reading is 1000 mbar
